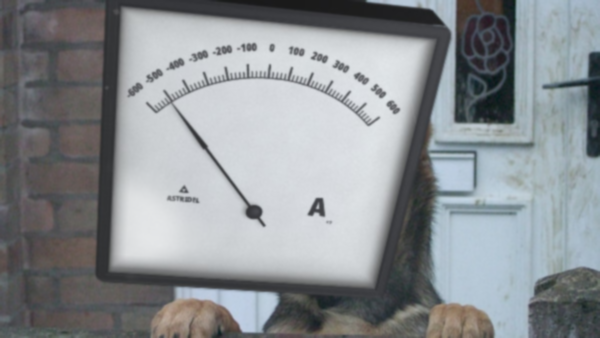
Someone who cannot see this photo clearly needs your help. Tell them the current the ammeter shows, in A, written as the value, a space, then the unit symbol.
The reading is -500 A
